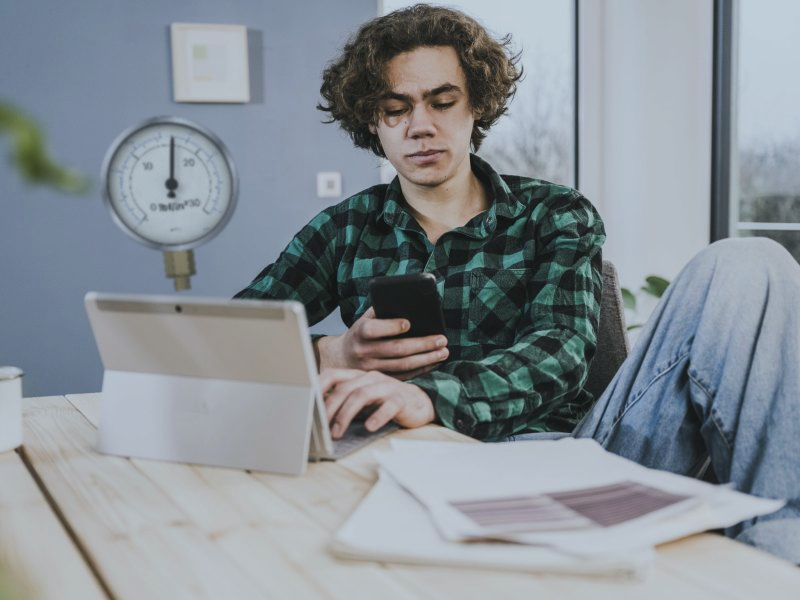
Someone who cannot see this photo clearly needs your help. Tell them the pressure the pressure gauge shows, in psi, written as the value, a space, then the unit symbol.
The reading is 16 psi
